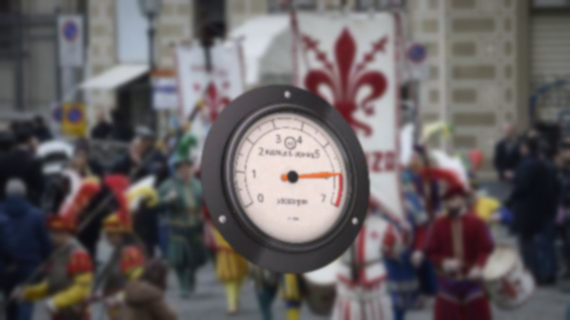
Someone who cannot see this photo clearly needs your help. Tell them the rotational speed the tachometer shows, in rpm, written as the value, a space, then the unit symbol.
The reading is 6000 rpm
